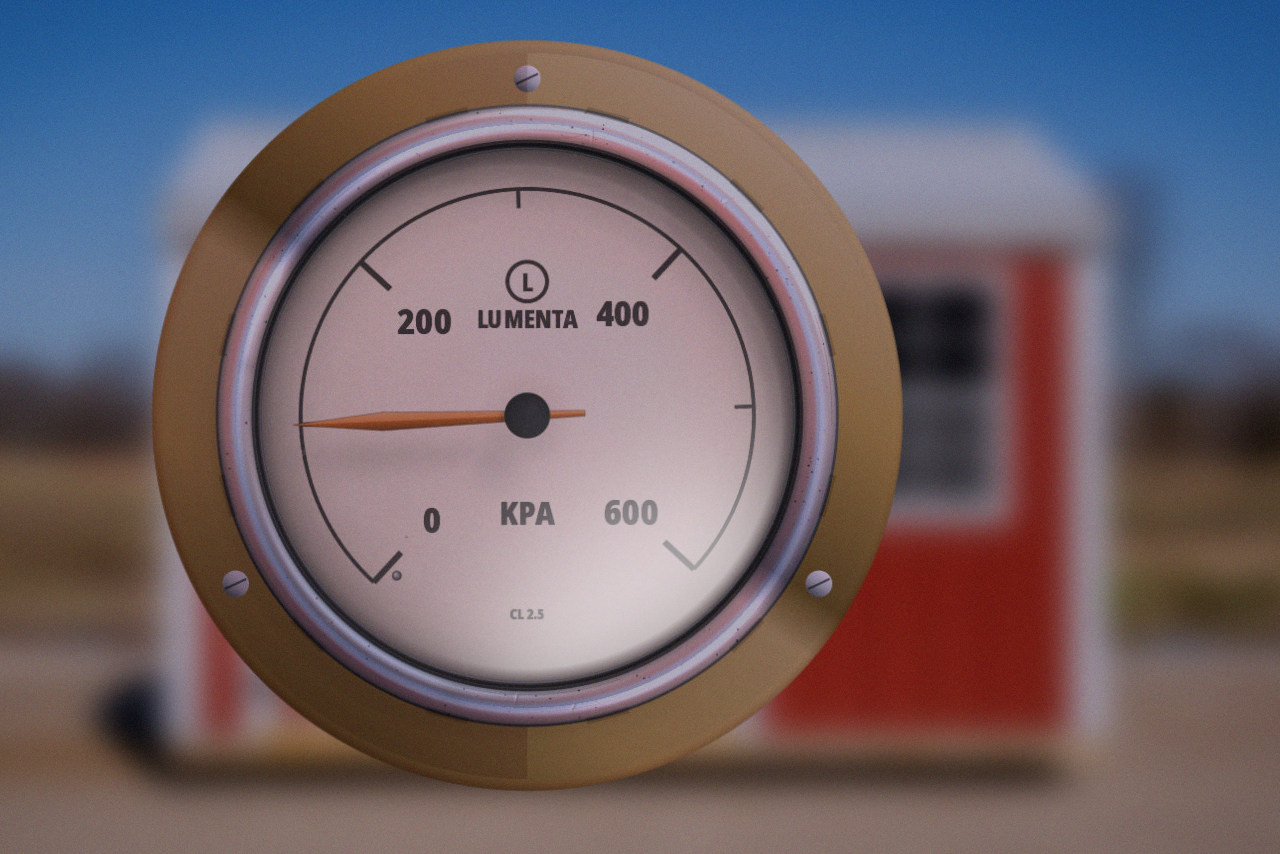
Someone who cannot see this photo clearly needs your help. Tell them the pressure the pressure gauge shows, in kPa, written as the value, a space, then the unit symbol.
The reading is 100 kPa
